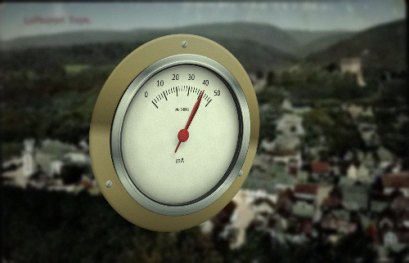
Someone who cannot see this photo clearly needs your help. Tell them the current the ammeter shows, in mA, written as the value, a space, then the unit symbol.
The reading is 40 mA
